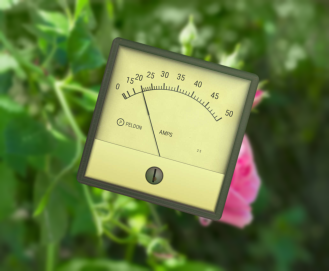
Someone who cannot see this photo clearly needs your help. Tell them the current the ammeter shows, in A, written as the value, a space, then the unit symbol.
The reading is 20 A
